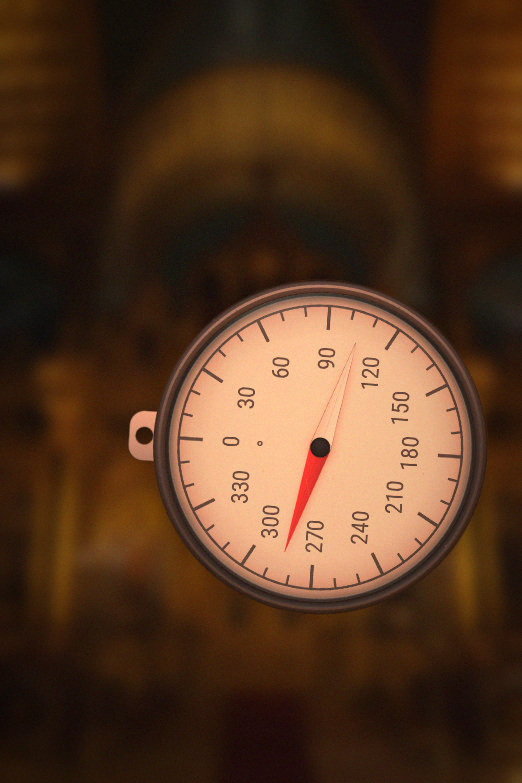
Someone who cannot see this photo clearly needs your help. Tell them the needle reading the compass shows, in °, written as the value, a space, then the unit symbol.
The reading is 285 °
